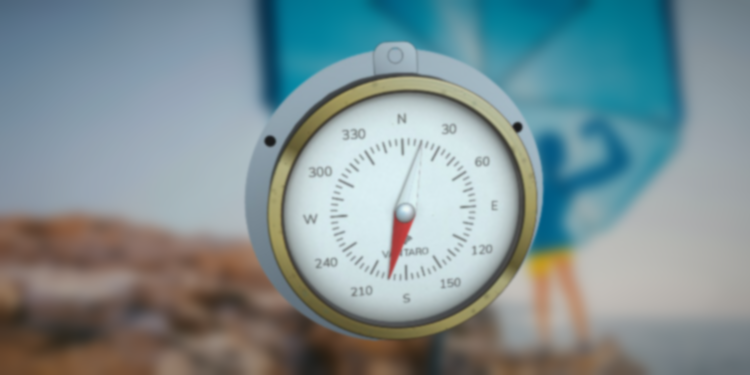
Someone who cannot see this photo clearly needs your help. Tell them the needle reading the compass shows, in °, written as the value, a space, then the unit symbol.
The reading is 195 °
